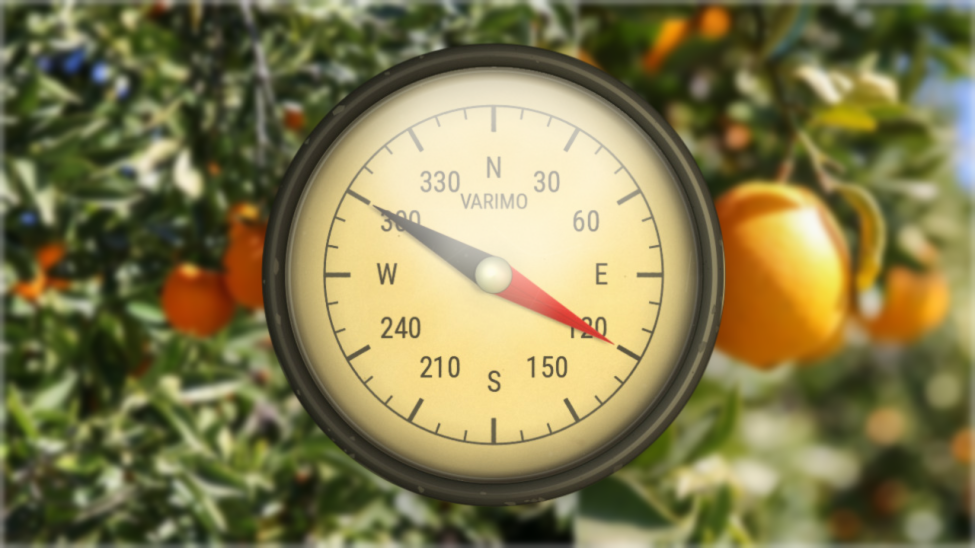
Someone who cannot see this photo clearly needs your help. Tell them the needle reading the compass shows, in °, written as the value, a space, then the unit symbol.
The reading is 120 °
